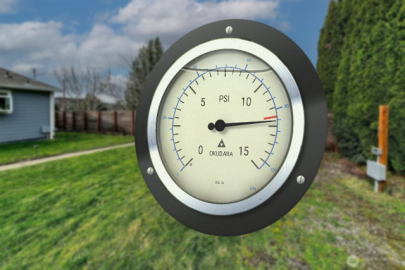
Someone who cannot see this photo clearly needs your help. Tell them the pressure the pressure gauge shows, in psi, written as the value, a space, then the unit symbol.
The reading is 12.25 psi
